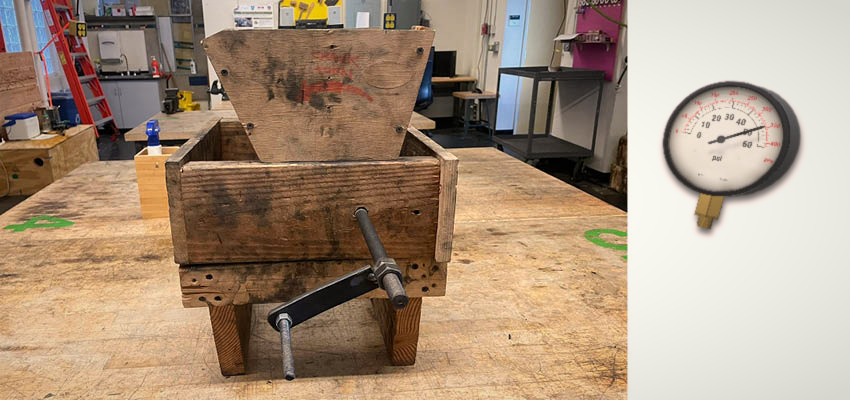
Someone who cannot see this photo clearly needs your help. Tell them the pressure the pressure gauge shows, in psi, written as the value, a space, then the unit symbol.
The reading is 50 psi
